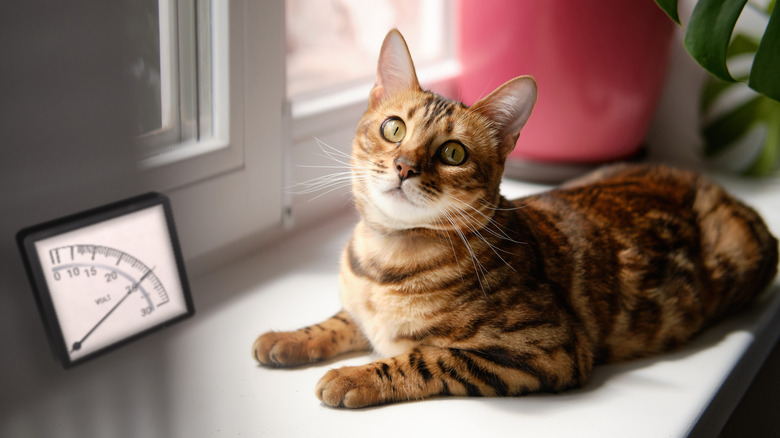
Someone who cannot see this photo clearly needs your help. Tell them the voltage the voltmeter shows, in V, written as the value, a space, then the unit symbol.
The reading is 25 V
